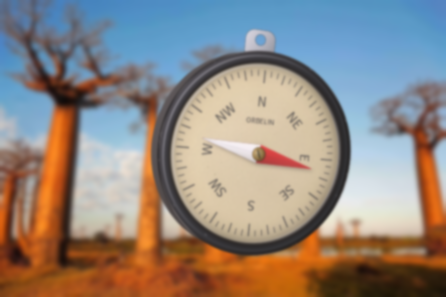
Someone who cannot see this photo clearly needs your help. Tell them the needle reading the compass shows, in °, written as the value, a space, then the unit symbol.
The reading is 100 °
